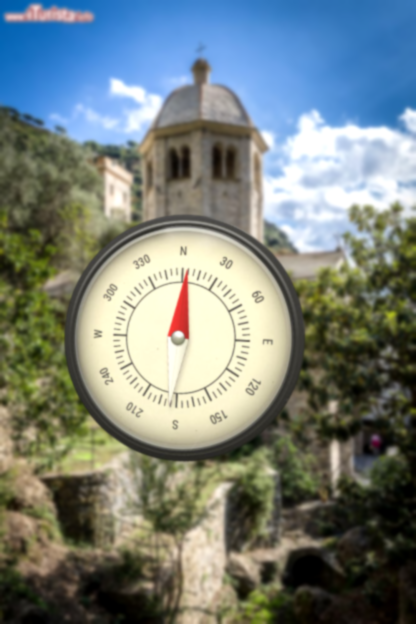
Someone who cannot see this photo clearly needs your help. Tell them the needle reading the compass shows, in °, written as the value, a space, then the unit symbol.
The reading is 5 °
